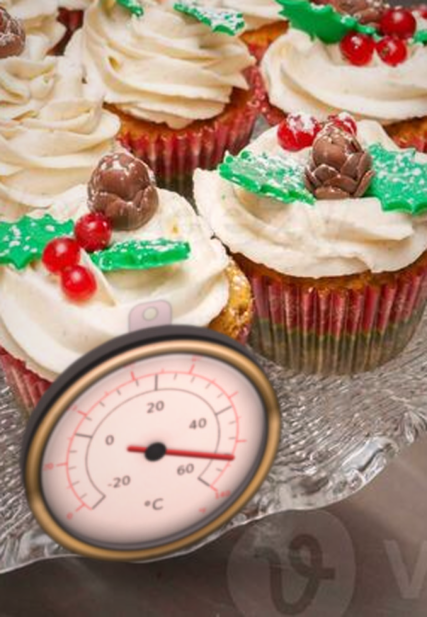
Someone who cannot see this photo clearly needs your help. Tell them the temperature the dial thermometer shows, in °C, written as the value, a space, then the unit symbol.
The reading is 52 °C
